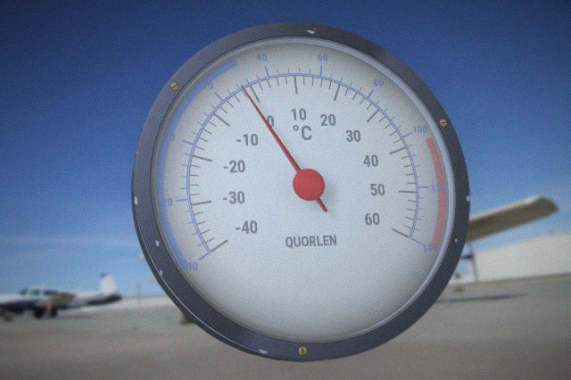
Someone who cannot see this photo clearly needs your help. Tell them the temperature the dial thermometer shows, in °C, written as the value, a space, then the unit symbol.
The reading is -2 °C
